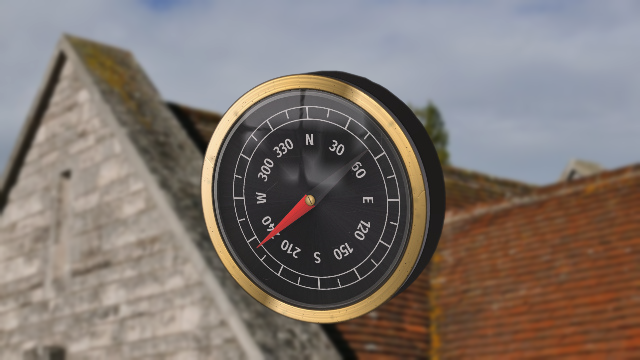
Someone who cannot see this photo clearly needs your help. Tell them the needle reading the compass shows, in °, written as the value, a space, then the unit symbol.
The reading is 232.5 °
